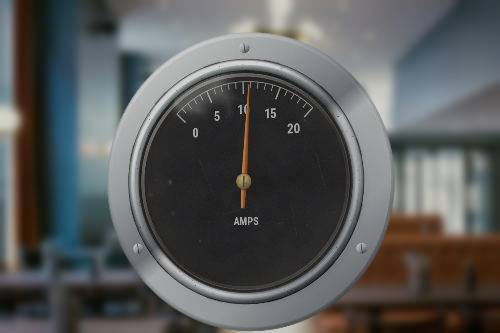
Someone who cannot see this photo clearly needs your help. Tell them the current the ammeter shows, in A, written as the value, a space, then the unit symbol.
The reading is 11 A
